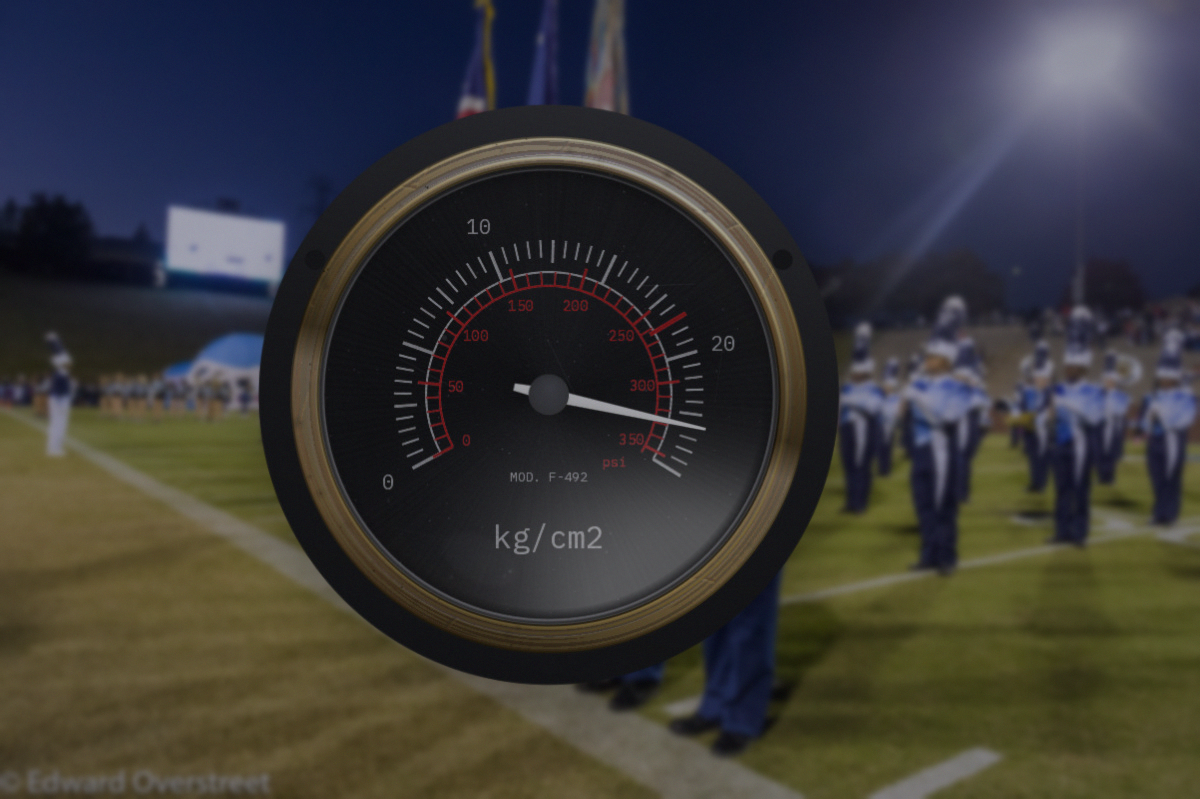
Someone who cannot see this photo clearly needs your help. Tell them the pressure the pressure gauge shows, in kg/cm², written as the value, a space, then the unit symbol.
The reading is 23 kg/cm²
